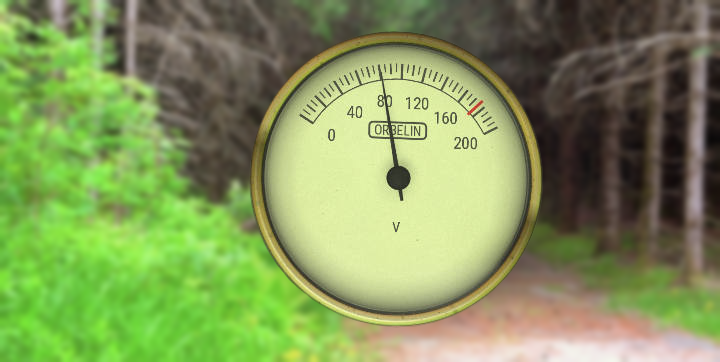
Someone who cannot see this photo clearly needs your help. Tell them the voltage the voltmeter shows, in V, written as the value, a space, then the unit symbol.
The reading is 80 V
